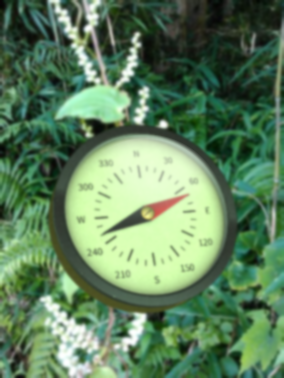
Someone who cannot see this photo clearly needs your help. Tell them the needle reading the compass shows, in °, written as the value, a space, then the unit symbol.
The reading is 70 °
